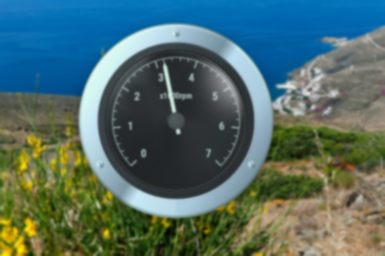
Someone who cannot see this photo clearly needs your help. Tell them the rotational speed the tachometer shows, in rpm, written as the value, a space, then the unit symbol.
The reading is 3200 rpm
